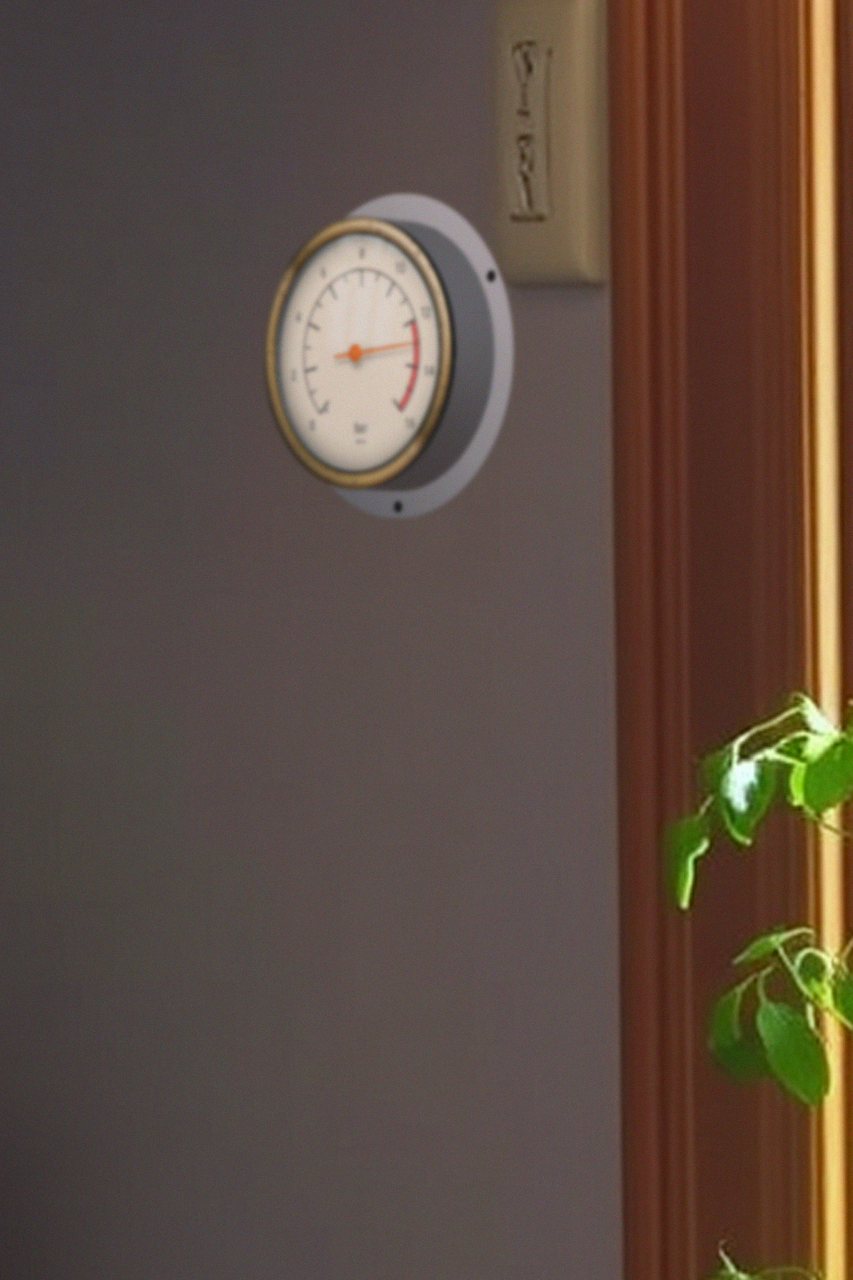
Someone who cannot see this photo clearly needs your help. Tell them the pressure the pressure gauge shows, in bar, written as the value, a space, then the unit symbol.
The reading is 13 bar
